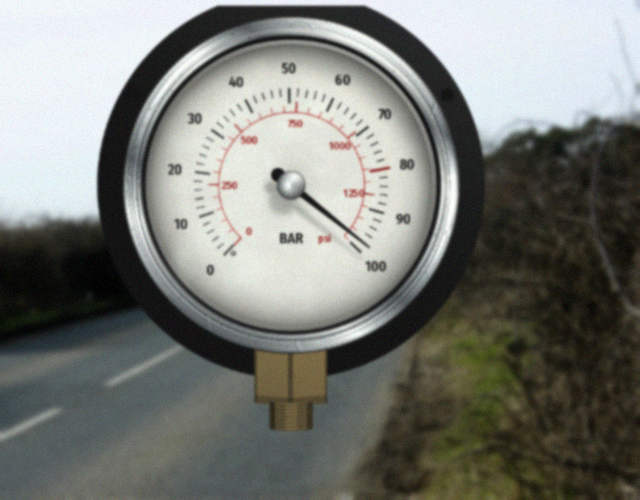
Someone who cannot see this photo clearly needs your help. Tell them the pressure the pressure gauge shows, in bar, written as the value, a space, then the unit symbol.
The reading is 98 bar
